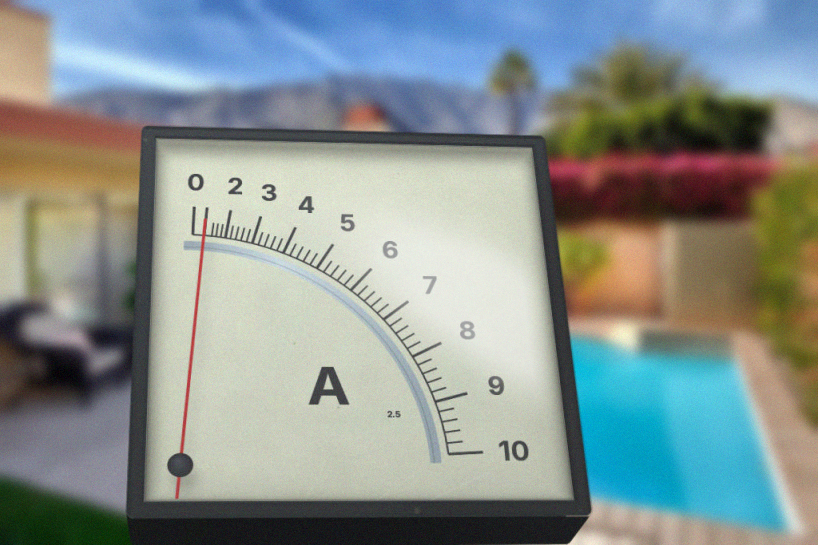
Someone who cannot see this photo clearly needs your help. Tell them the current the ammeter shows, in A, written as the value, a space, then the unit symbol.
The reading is 1 A
